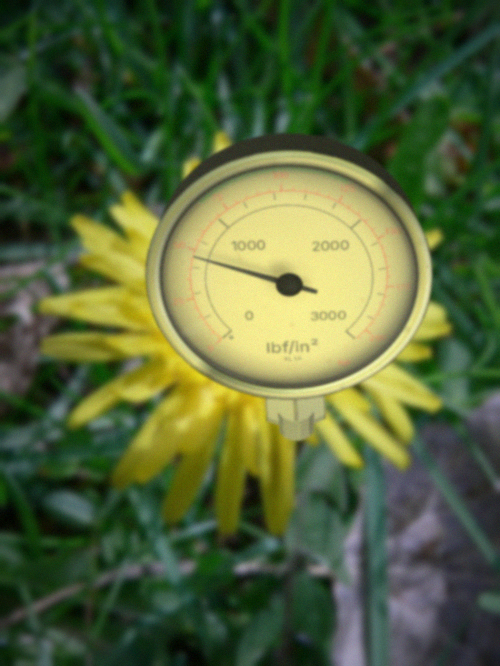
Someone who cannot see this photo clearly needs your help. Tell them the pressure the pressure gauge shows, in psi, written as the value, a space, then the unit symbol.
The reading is 700 psi
